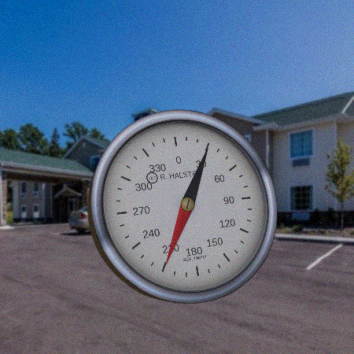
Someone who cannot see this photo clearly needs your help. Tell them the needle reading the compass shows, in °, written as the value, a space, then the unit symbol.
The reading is 210 °
